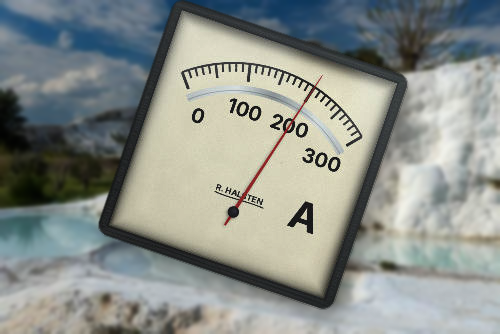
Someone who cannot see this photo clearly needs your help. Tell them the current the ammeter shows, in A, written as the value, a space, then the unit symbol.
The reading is 200 A
